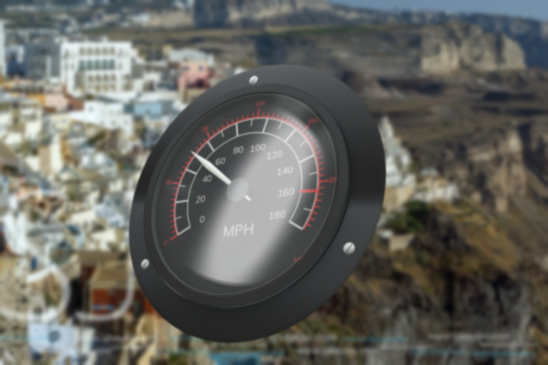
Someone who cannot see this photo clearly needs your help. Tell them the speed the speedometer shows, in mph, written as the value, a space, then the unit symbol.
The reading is 50 mph
